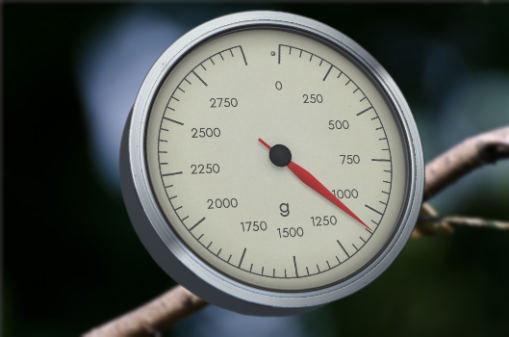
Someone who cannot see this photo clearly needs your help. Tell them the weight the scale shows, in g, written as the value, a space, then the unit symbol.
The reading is 1100 g
